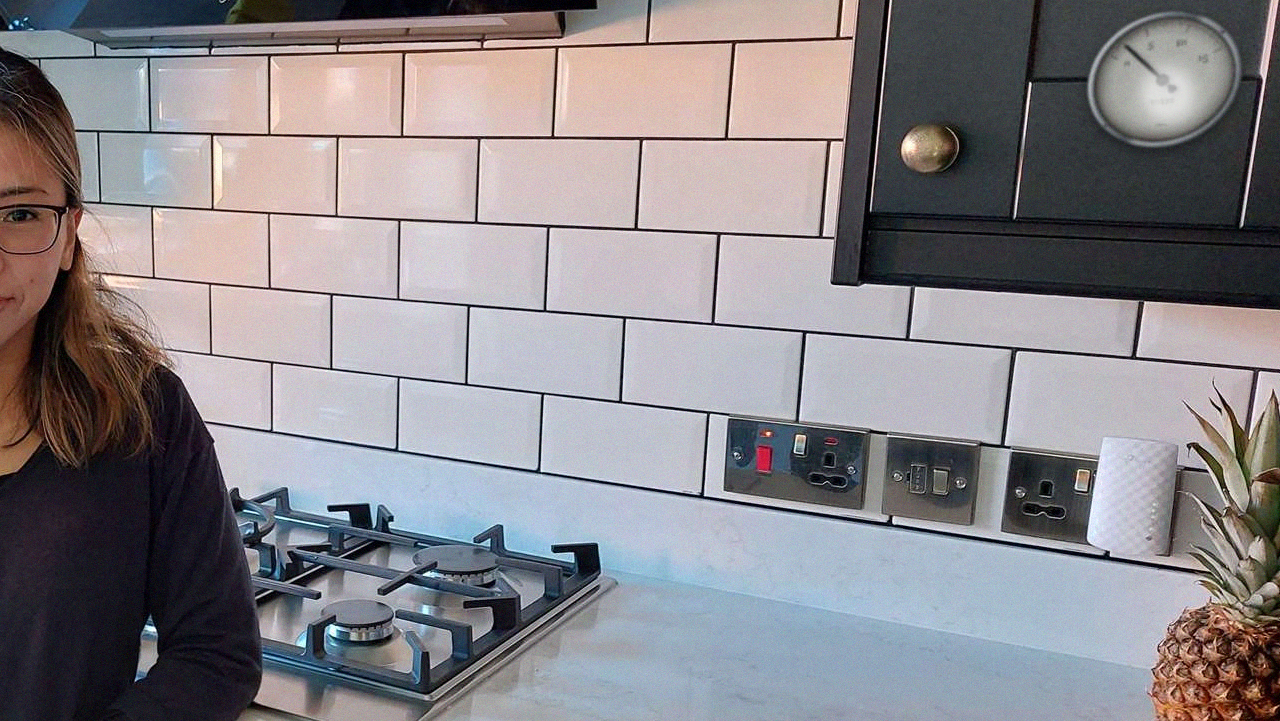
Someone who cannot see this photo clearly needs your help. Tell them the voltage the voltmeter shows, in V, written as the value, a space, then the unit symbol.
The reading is 2 V
